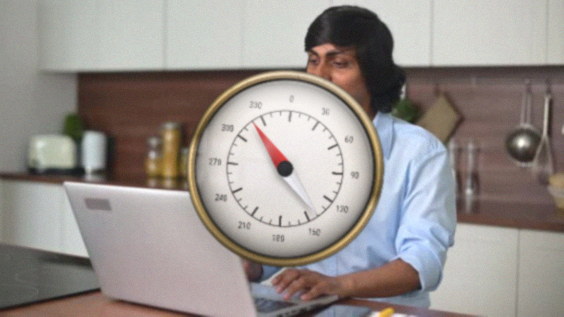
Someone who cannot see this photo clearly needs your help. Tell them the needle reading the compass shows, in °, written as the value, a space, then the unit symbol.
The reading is 320 °
